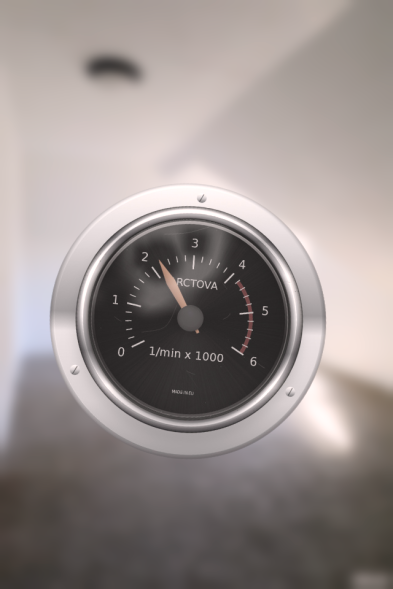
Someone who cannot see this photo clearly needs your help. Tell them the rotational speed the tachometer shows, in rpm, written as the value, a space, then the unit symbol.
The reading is 2200 rpm
